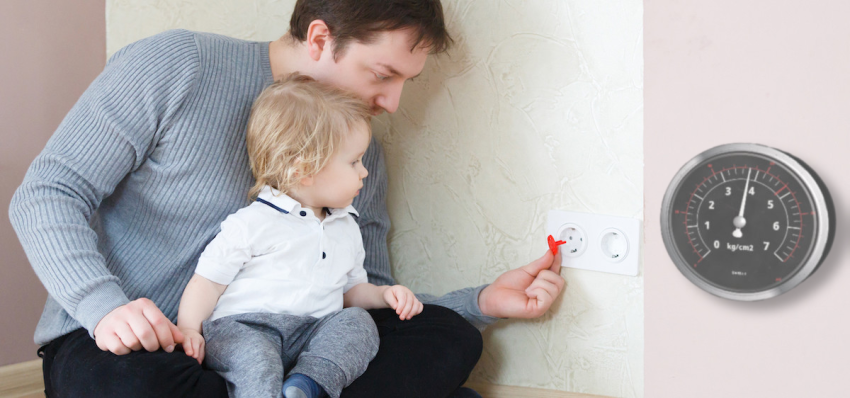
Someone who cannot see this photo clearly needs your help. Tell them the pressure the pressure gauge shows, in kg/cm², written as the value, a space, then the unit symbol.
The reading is 3.8 kg/cm²
